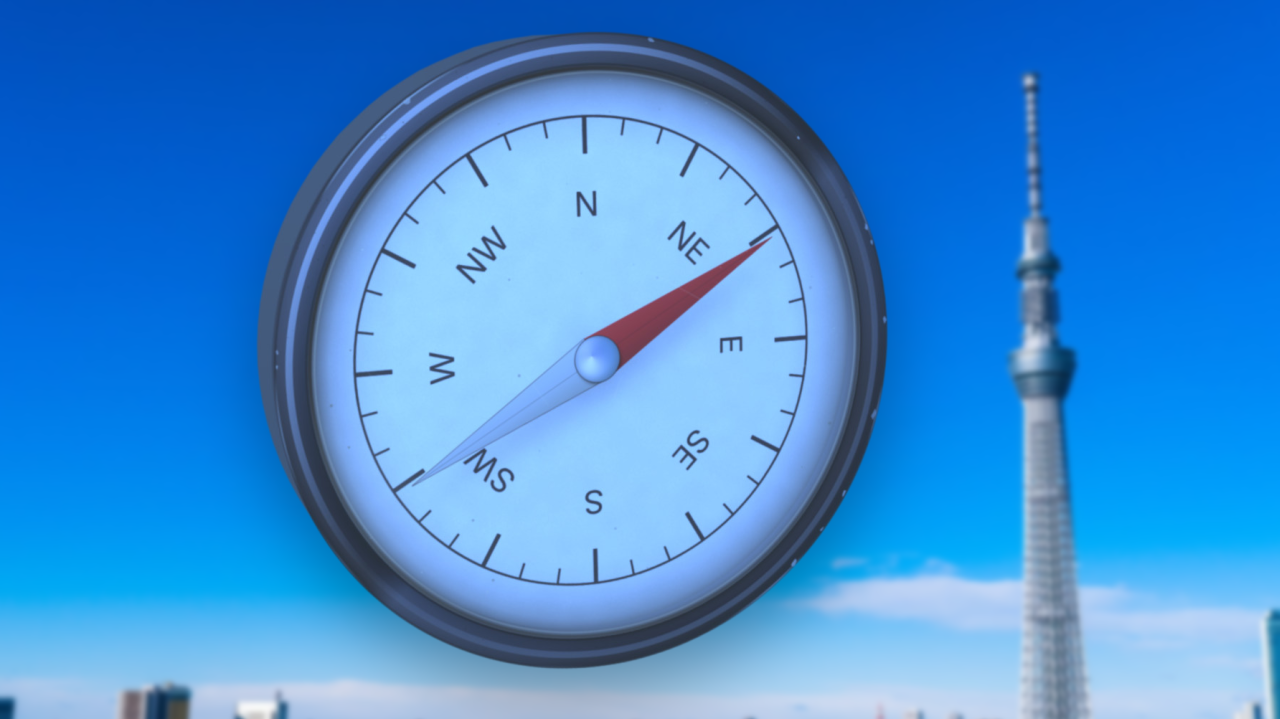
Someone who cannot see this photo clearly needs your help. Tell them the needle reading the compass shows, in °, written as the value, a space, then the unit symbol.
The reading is 60 °
